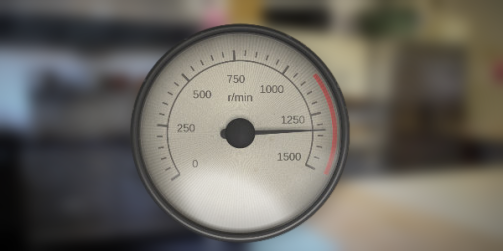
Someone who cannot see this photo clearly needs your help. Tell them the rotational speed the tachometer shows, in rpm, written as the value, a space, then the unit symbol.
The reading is 1325 rpm
